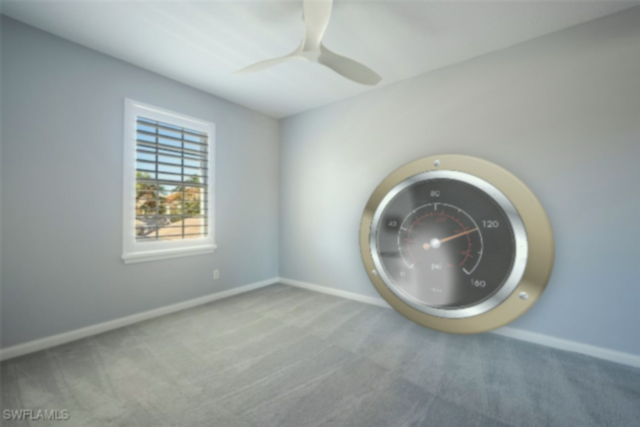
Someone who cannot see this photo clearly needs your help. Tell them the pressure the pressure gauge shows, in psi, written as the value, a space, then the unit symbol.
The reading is 120 psi
